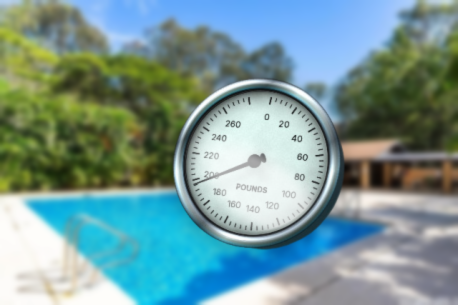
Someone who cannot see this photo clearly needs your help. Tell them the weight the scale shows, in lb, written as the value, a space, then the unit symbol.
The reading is 196 lb
